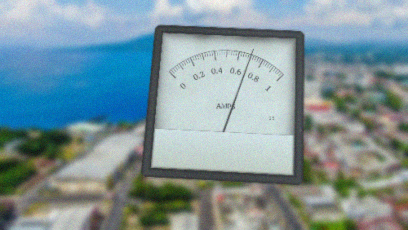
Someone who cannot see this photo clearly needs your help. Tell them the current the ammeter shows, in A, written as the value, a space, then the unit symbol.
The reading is 0.7 A
